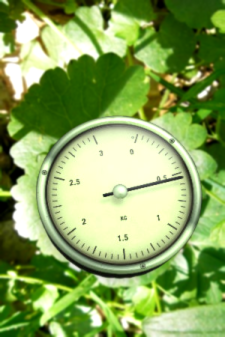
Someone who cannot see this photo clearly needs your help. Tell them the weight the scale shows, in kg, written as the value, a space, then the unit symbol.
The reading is 0.55 kg
